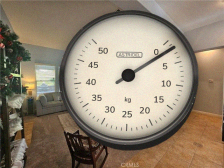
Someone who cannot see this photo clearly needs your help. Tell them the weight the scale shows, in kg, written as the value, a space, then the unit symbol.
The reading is 2 kg
